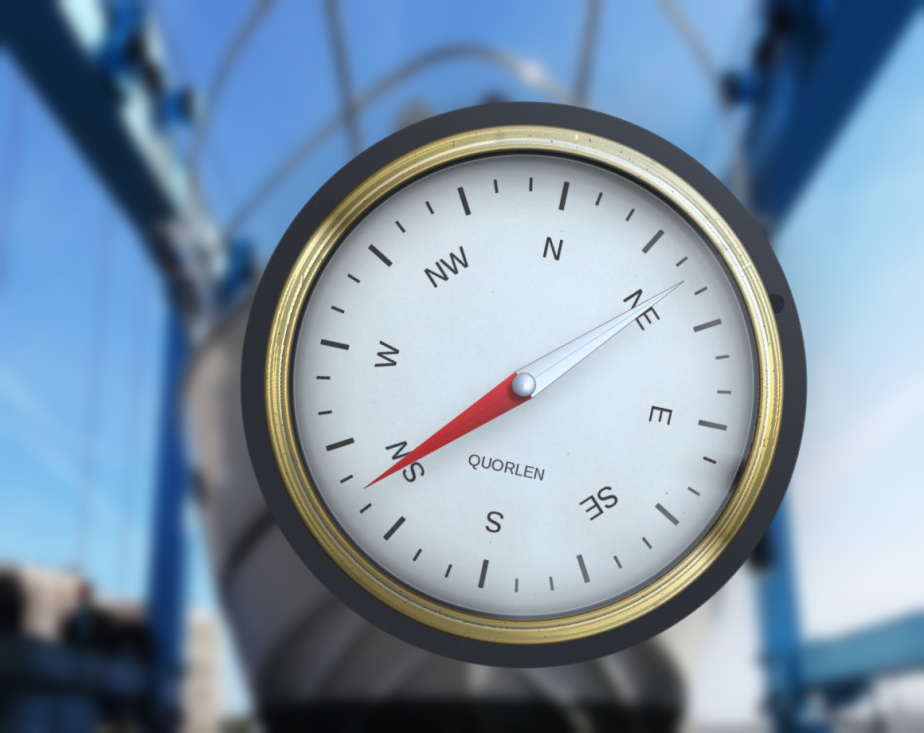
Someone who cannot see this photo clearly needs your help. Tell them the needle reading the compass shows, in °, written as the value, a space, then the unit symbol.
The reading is 225 °
